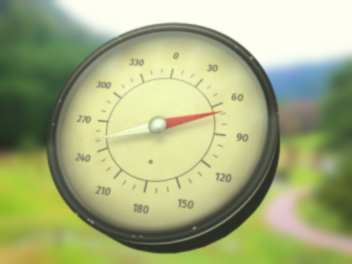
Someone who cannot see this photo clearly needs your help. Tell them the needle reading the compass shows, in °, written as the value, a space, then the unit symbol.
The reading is 70 °
